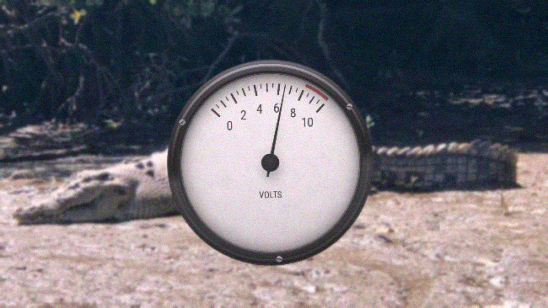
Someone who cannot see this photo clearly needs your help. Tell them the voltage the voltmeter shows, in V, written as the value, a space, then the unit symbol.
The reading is 6.5 V
